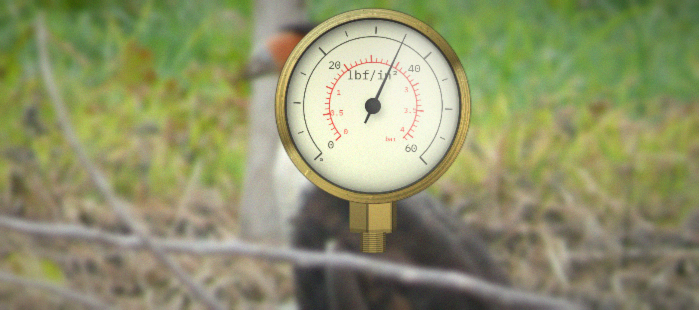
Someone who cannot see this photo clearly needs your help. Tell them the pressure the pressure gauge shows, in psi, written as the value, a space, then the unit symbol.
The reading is 35 psi
